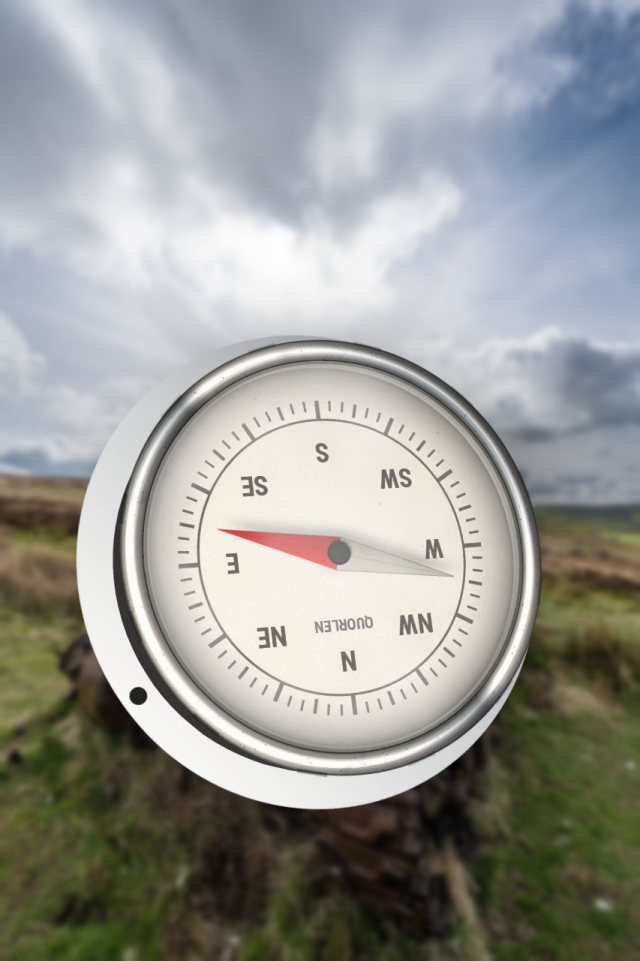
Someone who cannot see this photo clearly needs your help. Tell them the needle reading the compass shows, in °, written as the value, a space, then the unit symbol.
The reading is 105 °
